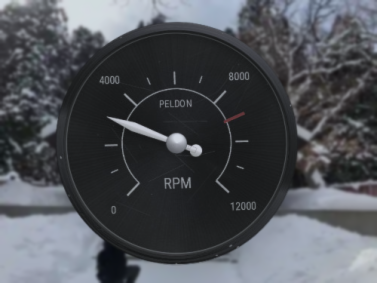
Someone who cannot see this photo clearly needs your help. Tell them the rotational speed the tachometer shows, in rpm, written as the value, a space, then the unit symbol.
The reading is 3000 rpm
